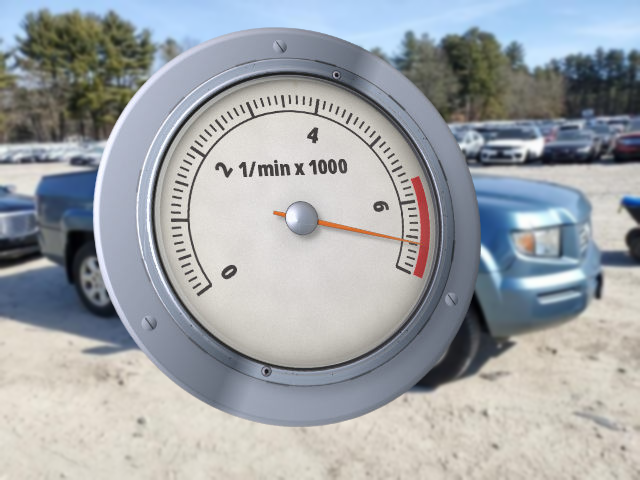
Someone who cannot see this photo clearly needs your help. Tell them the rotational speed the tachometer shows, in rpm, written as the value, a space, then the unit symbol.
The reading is 6600 rpm
